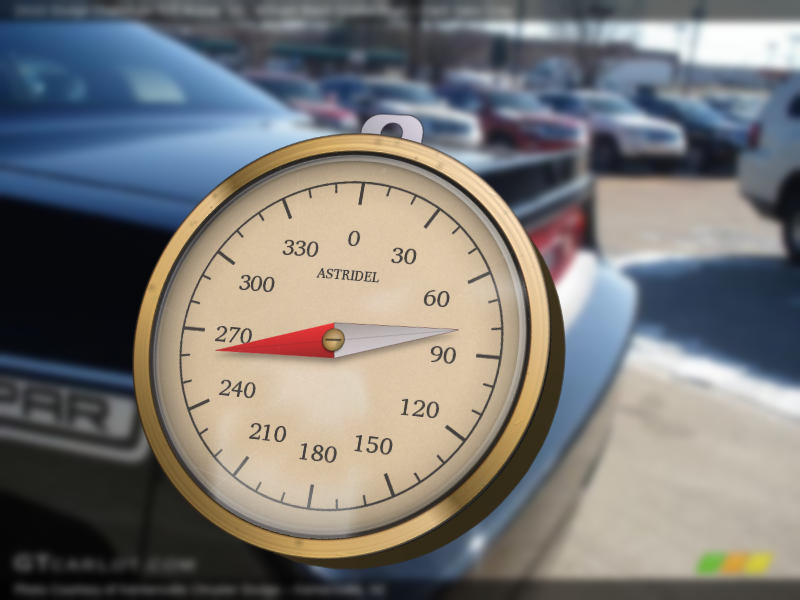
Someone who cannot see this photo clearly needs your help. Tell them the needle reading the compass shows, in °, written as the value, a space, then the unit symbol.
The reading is 260 °
